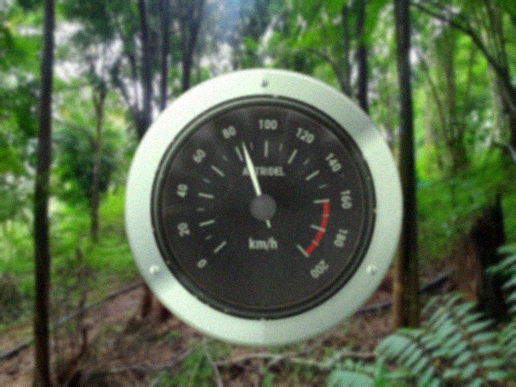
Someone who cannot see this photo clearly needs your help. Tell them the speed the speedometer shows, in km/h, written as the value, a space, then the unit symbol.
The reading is 85 km/h
